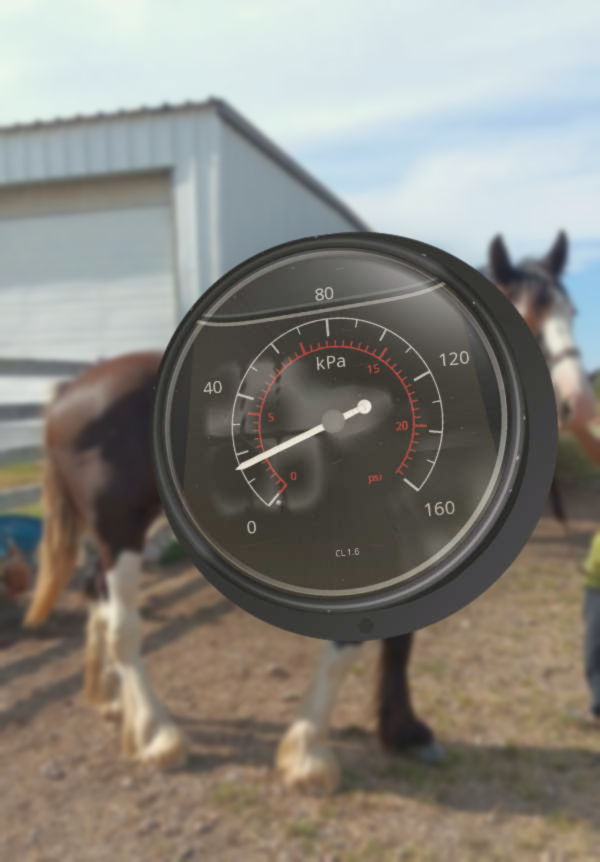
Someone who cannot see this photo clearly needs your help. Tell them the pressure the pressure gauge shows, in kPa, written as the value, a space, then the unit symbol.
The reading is 15 kPa
